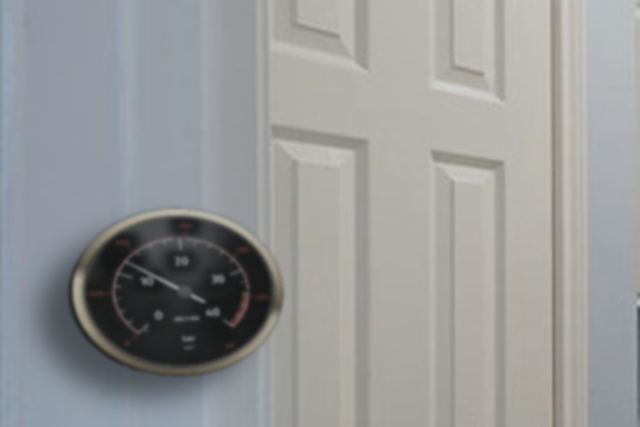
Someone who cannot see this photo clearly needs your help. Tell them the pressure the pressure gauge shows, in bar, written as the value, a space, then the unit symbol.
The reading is 12 bar
